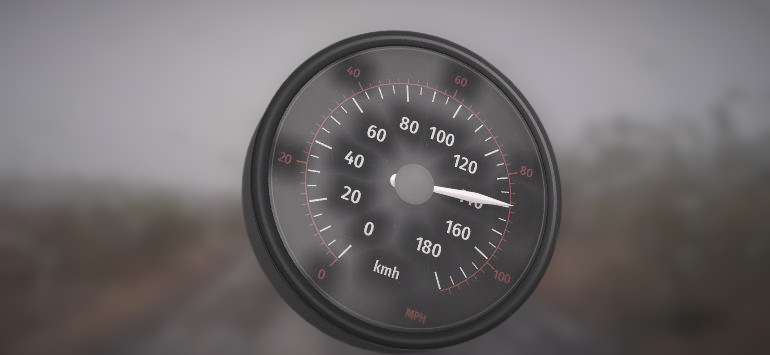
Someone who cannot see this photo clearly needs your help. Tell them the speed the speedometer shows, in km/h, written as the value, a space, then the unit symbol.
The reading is 140 km/h
